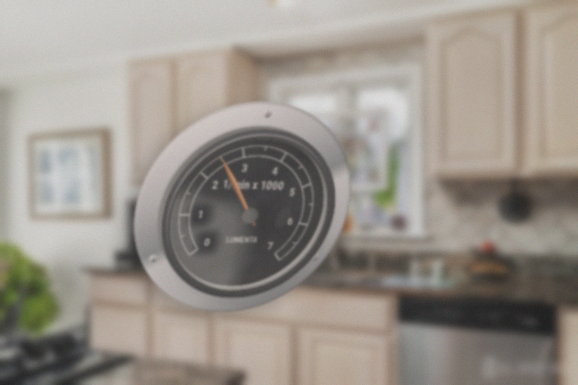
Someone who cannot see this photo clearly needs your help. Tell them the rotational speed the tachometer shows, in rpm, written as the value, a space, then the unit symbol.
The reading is 2500 rpm
